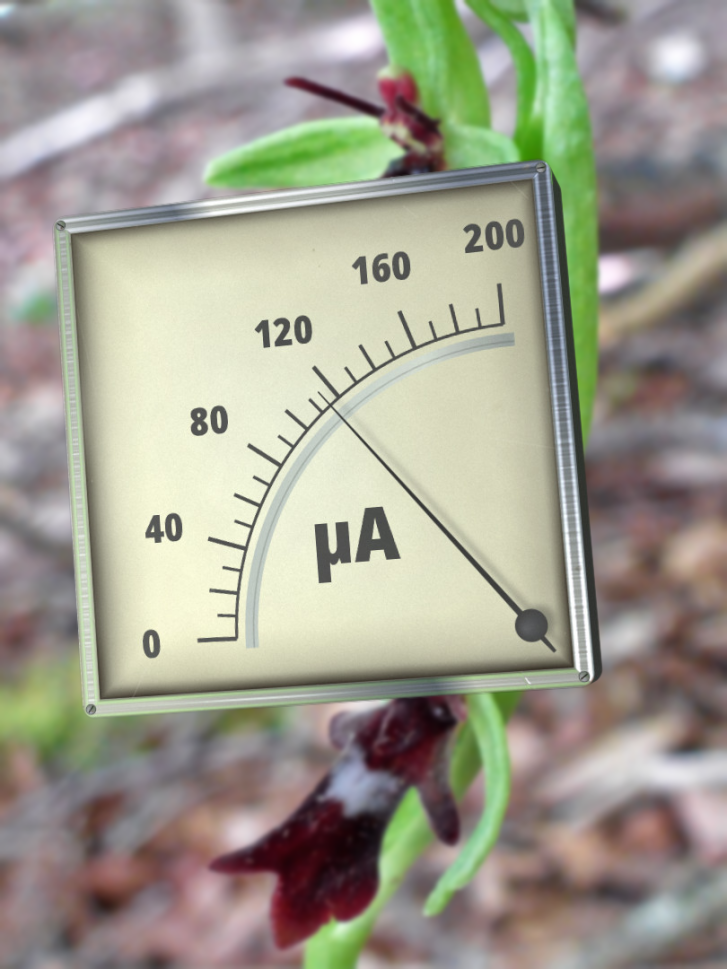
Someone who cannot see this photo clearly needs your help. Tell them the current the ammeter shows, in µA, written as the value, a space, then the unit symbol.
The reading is 115 µA
